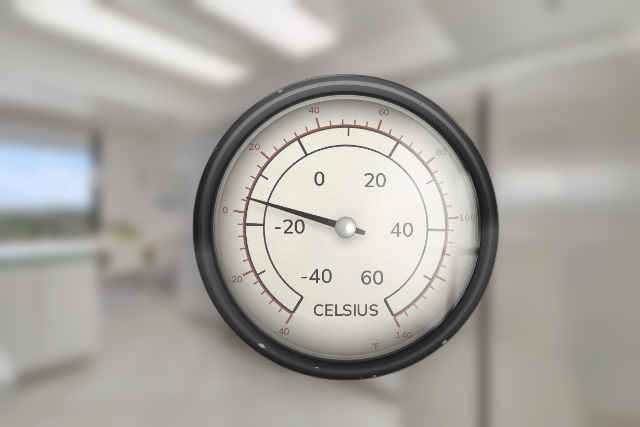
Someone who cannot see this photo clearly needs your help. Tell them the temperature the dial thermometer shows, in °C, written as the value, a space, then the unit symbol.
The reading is -15 °C
